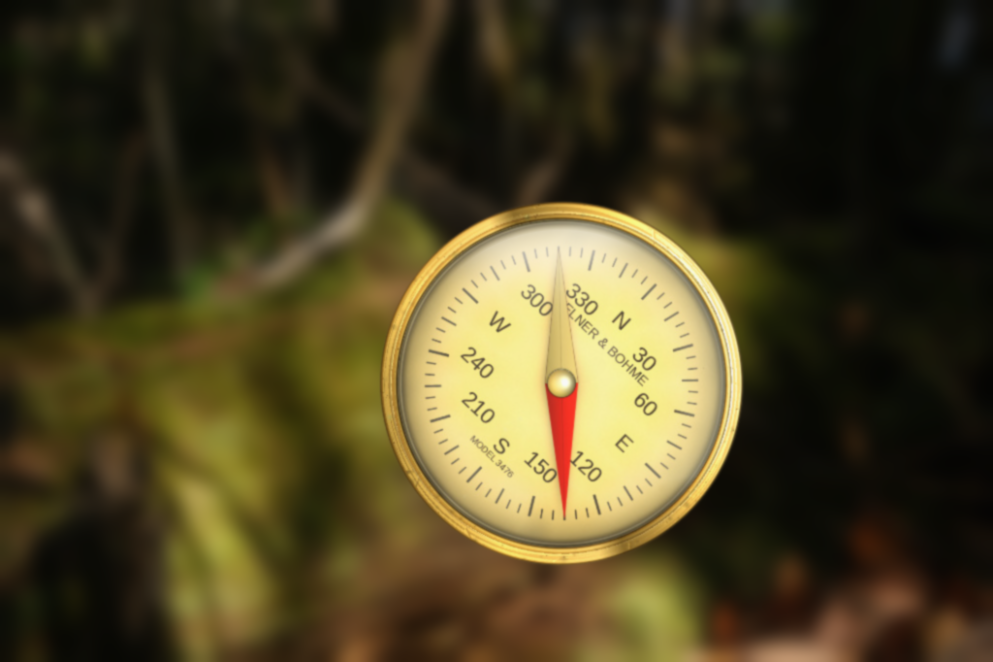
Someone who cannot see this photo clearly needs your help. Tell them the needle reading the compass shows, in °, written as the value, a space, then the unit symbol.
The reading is 135 °
